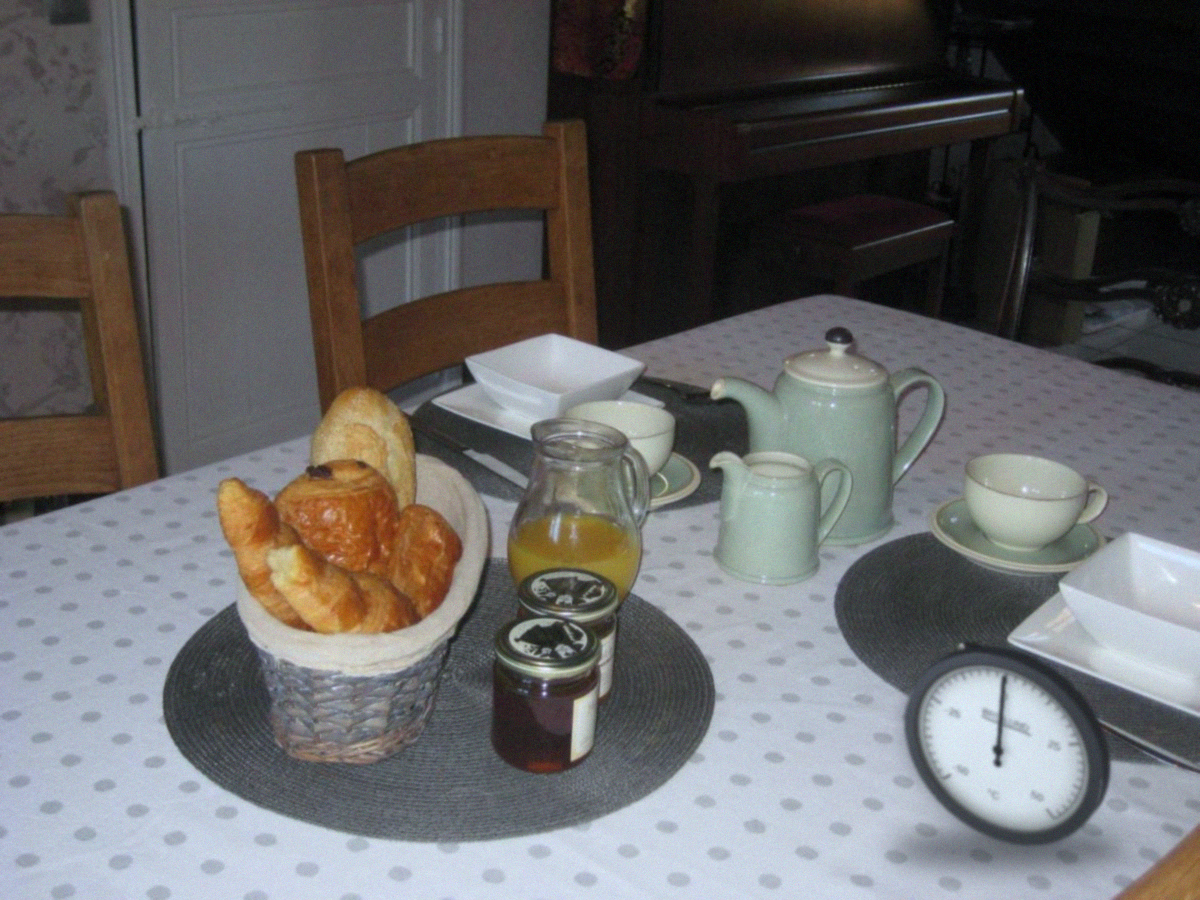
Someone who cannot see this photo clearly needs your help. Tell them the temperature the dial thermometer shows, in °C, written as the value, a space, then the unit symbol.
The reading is 0 °C
